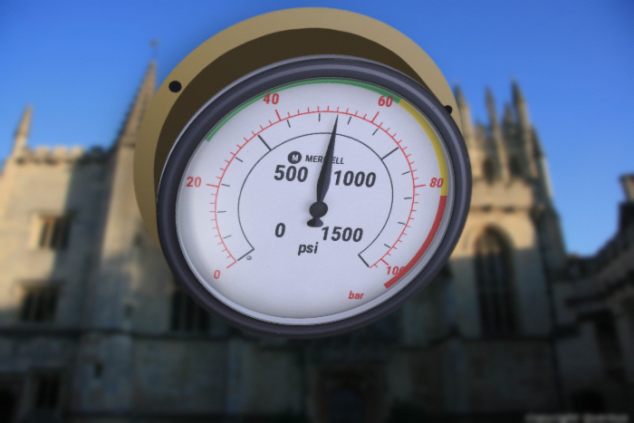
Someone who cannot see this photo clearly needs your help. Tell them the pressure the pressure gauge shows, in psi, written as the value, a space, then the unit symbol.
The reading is 750 psi
